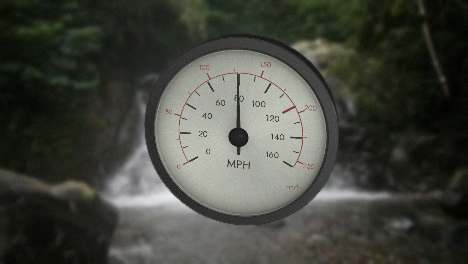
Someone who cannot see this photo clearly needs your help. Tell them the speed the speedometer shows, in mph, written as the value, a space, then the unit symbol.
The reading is 80 mph
